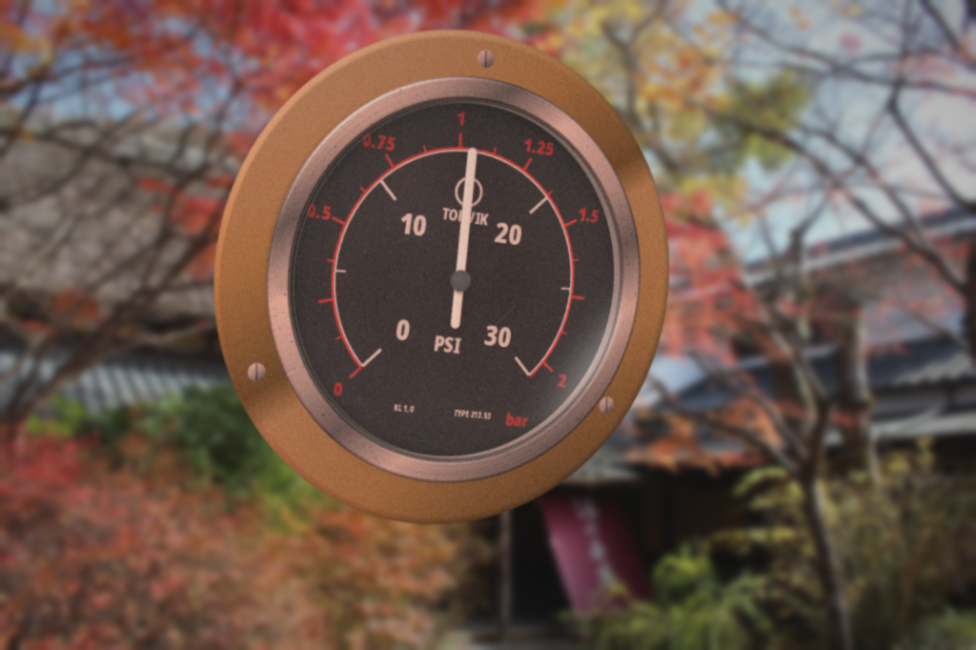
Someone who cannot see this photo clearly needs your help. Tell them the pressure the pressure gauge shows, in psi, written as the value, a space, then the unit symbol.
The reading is 15 psi
